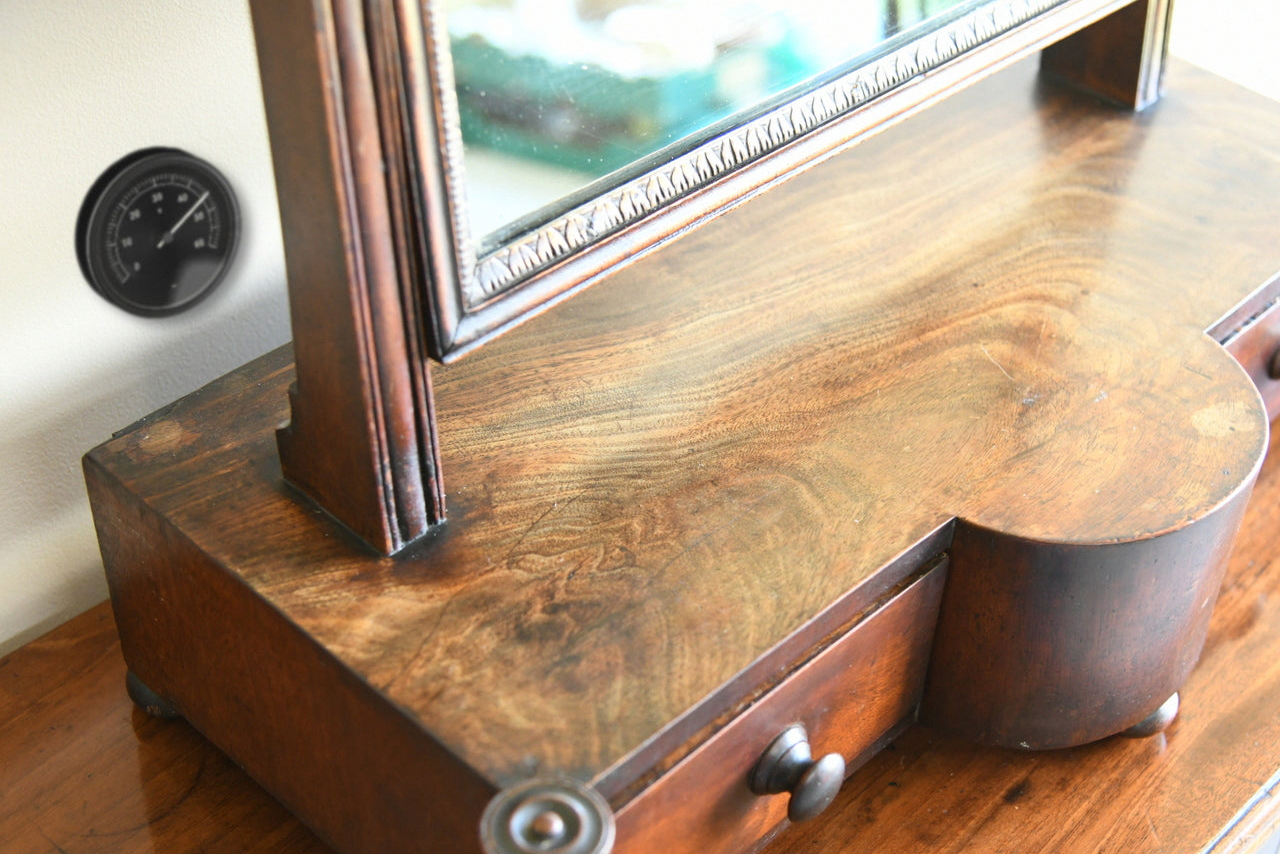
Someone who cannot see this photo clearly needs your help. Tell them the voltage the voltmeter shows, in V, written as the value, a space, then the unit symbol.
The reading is 45 V
